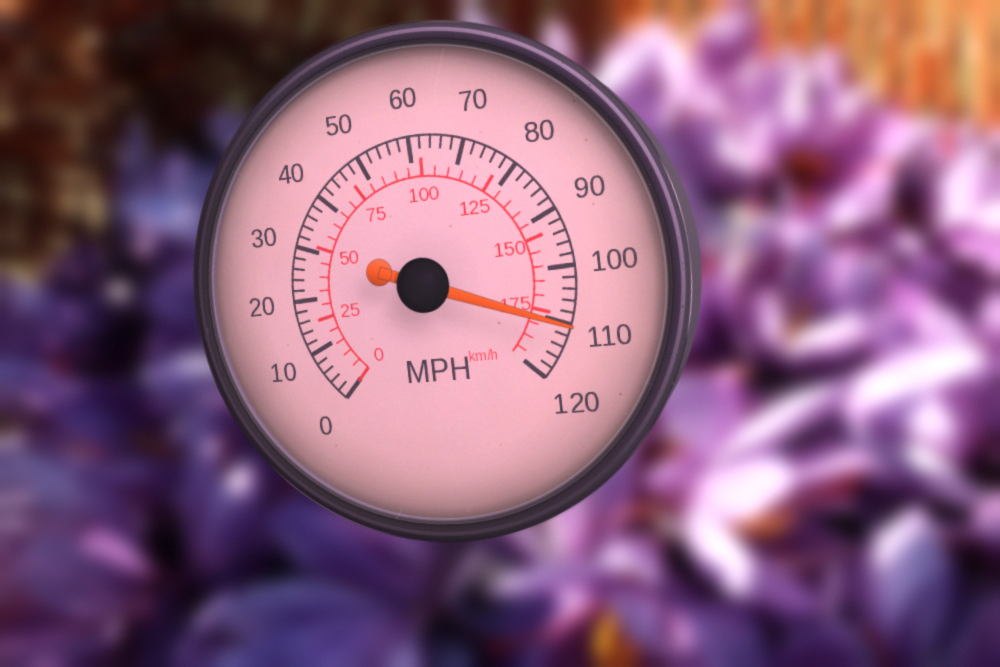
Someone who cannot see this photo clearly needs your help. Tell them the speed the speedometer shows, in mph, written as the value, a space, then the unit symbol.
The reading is 110 mph
